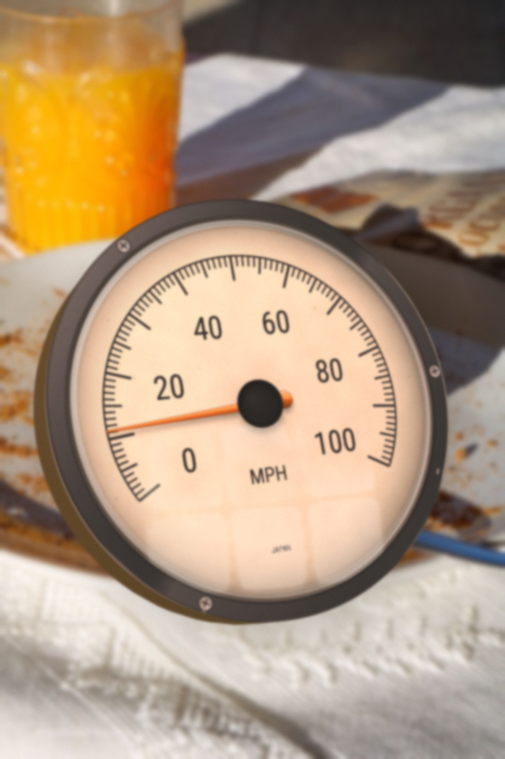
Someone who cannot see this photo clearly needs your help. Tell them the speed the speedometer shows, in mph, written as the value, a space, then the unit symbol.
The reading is 11 mph
